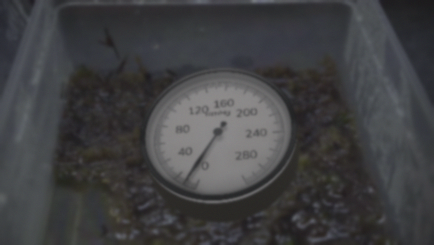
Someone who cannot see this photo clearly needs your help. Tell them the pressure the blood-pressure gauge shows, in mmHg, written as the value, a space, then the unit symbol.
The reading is 10 mmHg
